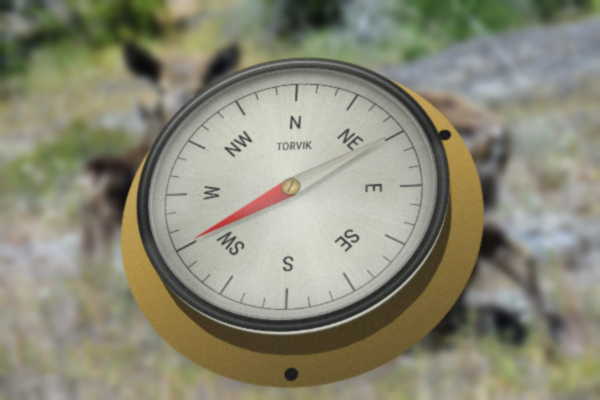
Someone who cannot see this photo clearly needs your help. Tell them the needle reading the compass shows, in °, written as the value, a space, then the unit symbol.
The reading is 240 °
